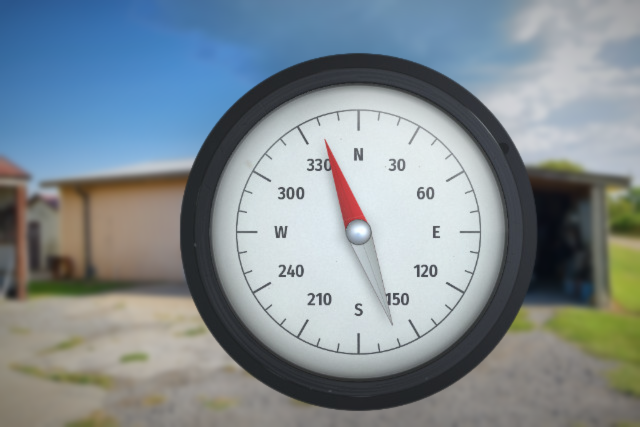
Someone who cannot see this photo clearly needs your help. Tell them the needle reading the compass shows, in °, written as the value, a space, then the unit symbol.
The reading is 340 °
